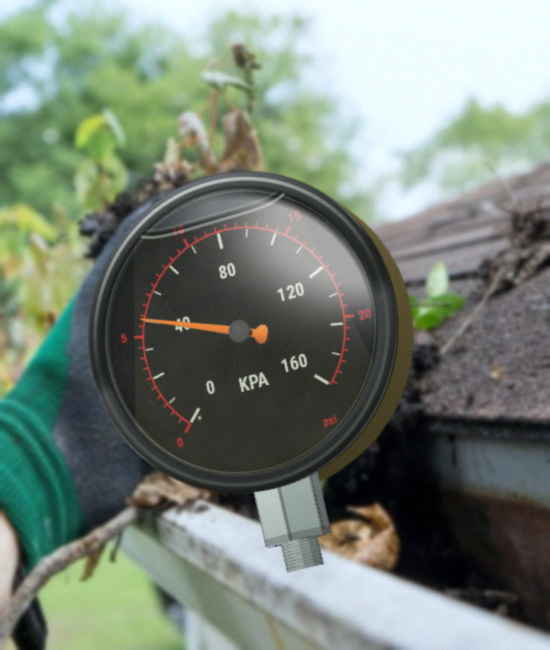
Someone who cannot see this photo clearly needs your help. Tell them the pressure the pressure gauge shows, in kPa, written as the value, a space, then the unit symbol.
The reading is 40 kPa
